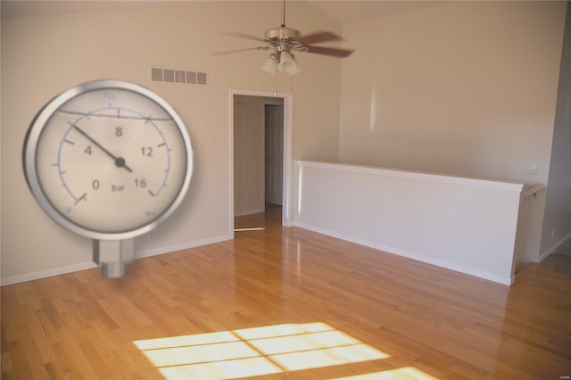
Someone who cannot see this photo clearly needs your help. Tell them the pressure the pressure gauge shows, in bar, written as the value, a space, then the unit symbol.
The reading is 5 bar
